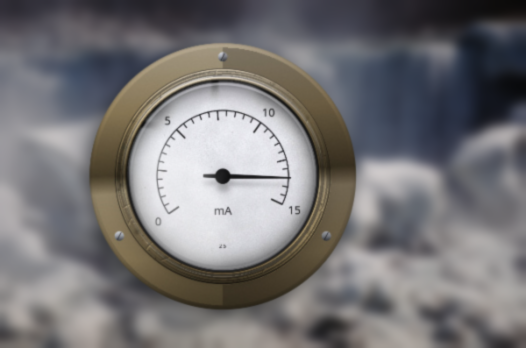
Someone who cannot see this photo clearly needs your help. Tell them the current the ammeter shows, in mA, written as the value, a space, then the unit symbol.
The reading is 13.5 mA
